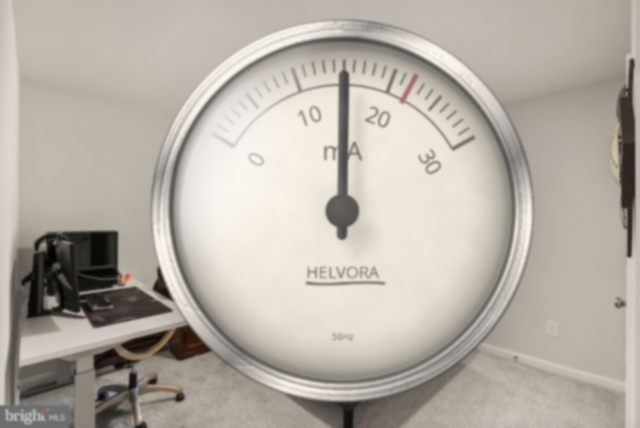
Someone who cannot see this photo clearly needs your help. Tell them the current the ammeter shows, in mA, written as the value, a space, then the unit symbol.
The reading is 15 mA
